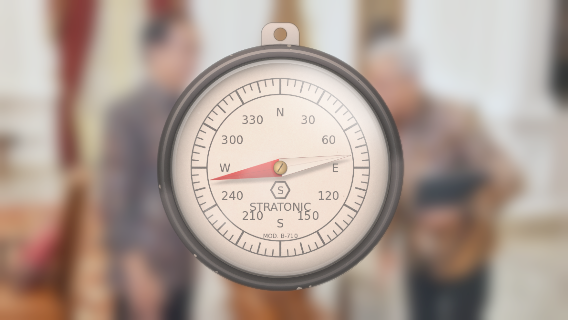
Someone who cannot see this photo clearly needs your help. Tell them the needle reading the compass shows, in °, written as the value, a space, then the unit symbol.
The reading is 260 °
